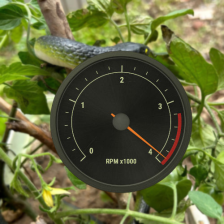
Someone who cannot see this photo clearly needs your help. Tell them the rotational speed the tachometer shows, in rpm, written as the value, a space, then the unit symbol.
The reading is 3900 rpm
